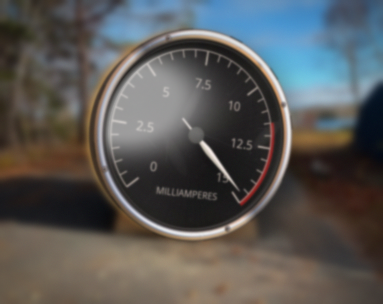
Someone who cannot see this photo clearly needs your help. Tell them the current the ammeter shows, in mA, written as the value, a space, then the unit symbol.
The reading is 14.75 mA
